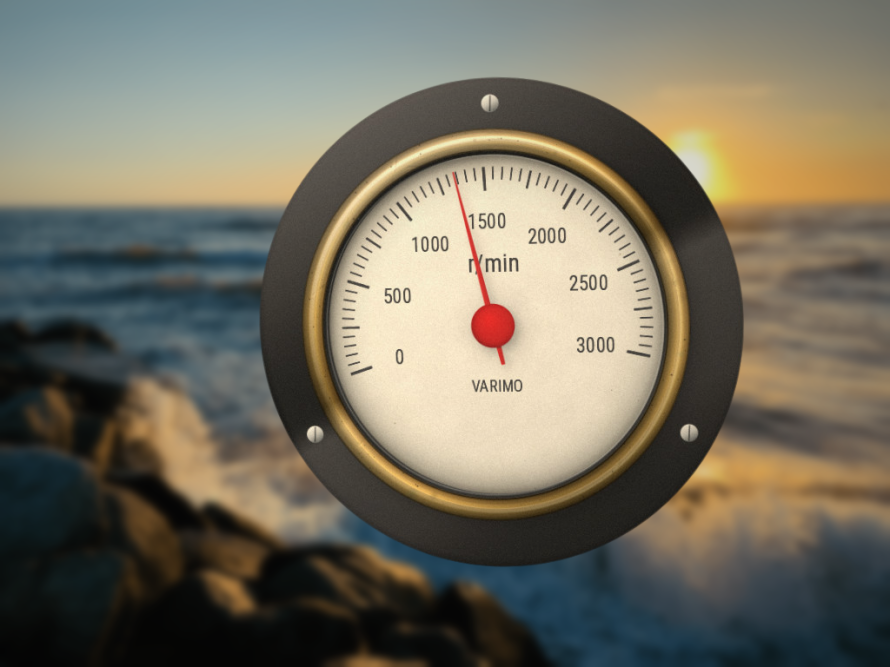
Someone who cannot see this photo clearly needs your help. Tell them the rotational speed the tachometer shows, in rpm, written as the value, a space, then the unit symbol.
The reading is 1350 rpm
